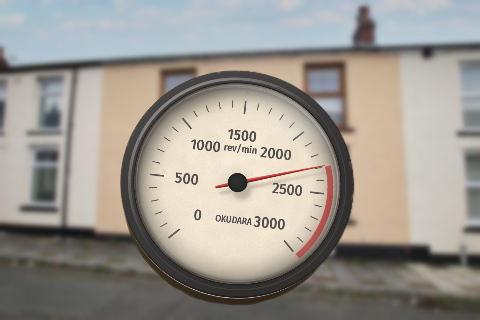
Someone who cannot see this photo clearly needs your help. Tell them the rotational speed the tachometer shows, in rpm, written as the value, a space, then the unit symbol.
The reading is 2300 rpm
